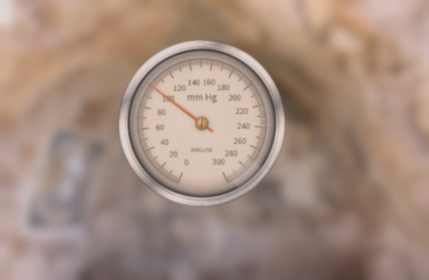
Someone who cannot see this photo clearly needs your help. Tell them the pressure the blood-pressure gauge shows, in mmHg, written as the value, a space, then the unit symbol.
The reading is 100 mmHg
